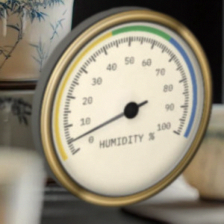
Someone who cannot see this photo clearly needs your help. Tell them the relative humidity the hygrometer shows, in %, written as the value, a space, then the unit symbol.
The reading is 5 %
